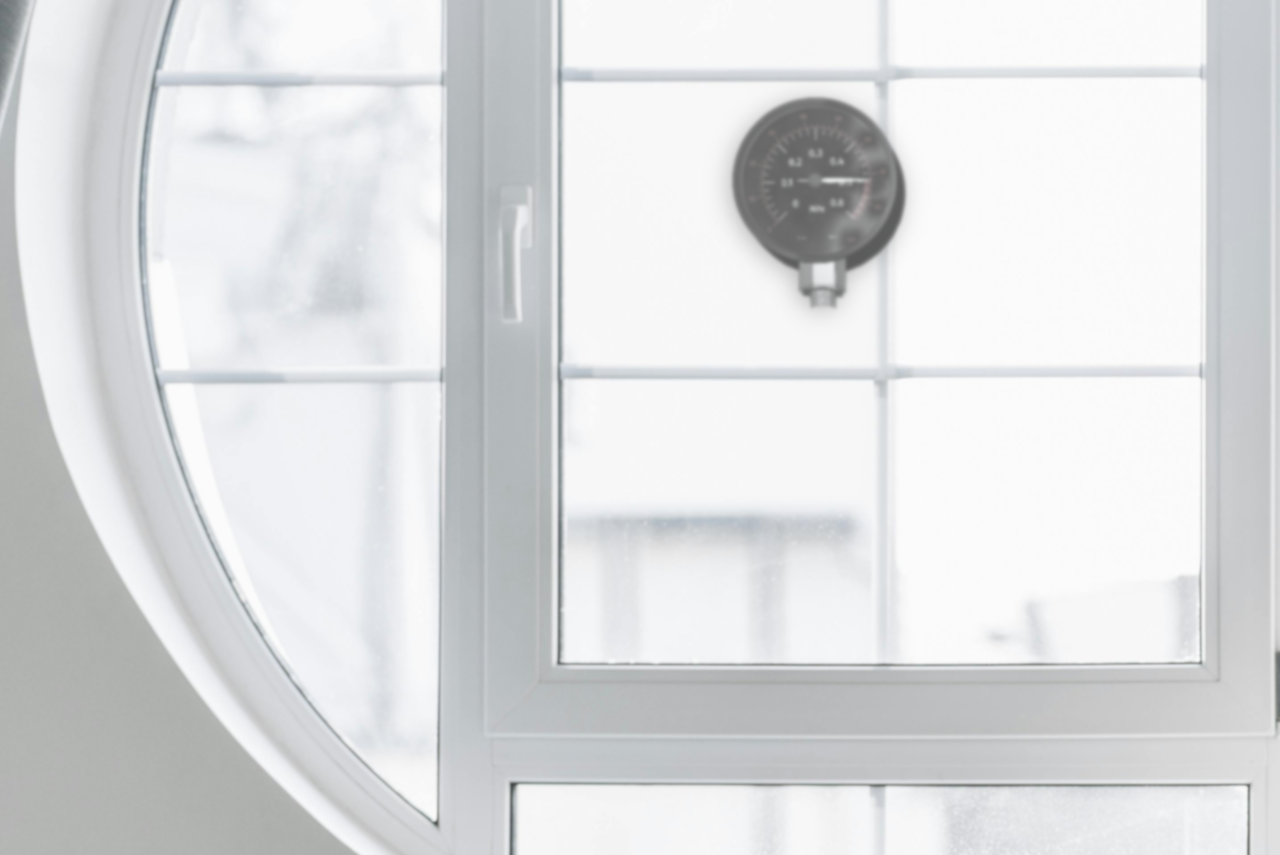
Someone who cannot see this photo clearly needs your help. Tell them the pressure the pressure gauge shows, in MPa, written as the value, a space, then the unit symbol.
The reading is 0.5 MPa
